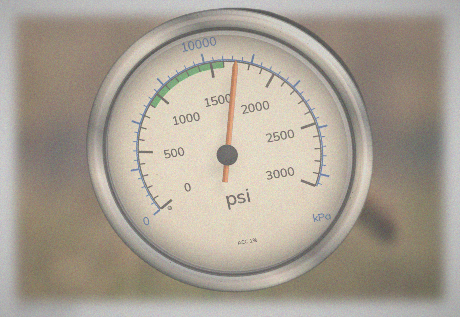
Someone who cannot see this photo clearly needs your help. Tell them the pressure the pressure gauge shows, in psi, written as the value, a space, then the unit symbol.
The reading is 1700 psi
